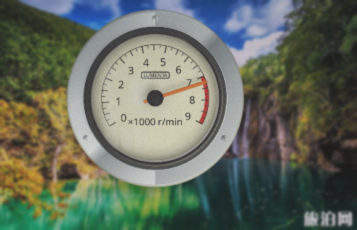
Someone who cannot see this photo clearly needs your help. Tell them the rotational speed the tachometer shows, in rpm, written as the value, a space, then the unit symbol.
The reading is 7250 rpm
